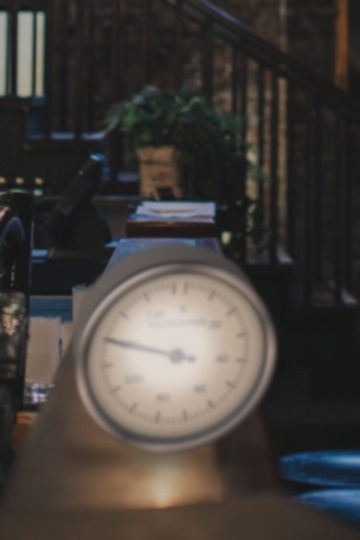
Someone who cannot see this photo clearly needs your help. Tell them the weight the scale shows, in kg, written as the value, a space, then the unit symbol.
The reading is 120 kg
